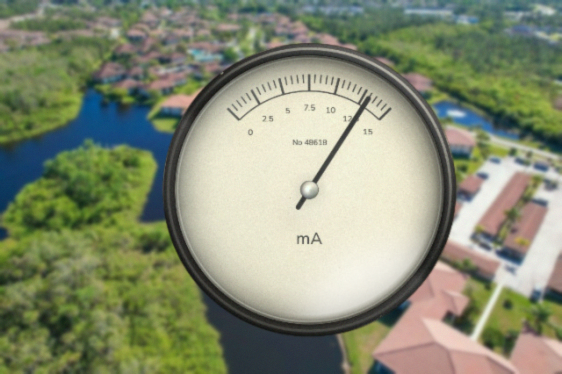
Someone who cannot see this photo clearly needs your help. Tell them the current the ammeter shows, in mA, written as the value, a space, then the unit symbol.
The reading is 13 mA
